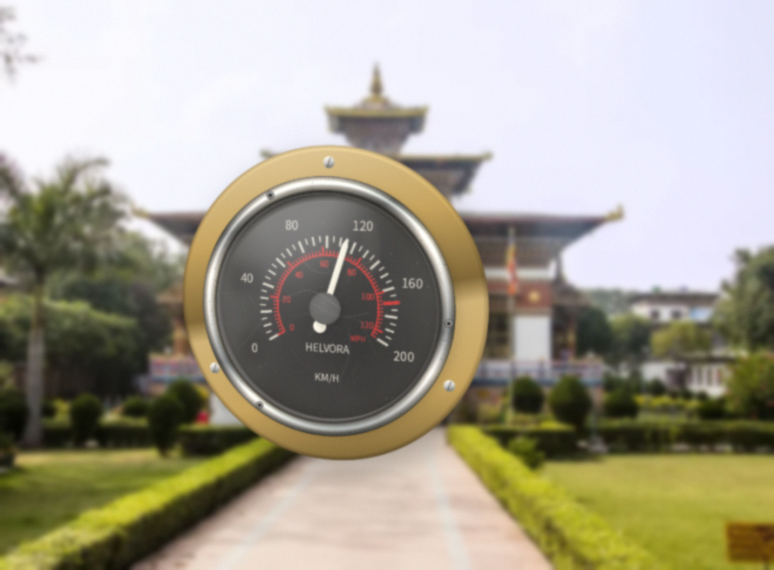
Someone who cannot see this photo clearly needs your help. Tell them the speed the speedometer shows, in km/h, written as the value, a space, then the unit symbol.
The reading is 115 km/h
